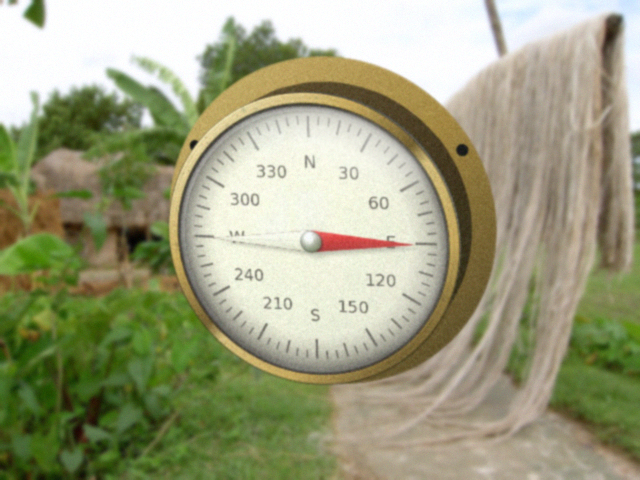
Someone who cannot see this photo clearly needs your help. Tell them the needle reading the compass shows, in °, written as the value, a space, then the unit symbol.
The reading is 90 °
